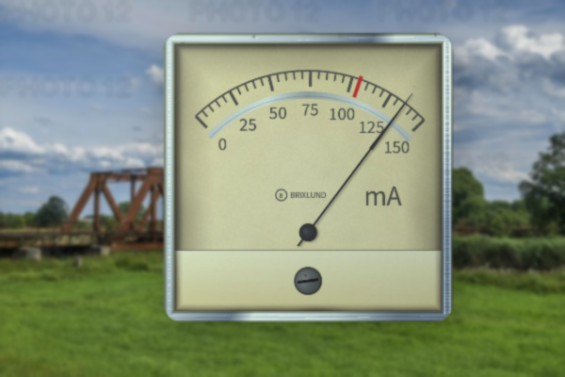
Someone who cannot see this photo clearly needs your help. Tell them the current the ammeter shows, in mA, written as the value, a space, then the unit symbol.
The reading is 135 mA
